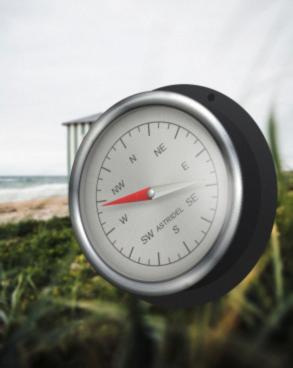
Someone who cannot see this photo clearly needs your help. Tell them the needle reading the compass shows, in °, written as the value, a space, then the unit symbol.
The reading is 295 °
